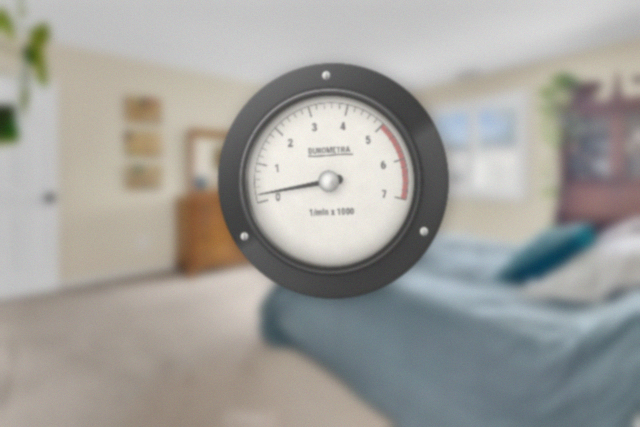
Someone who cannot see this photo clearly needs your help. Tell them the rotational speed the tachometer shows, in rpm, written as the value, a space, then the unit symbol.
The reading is 200 rpm
